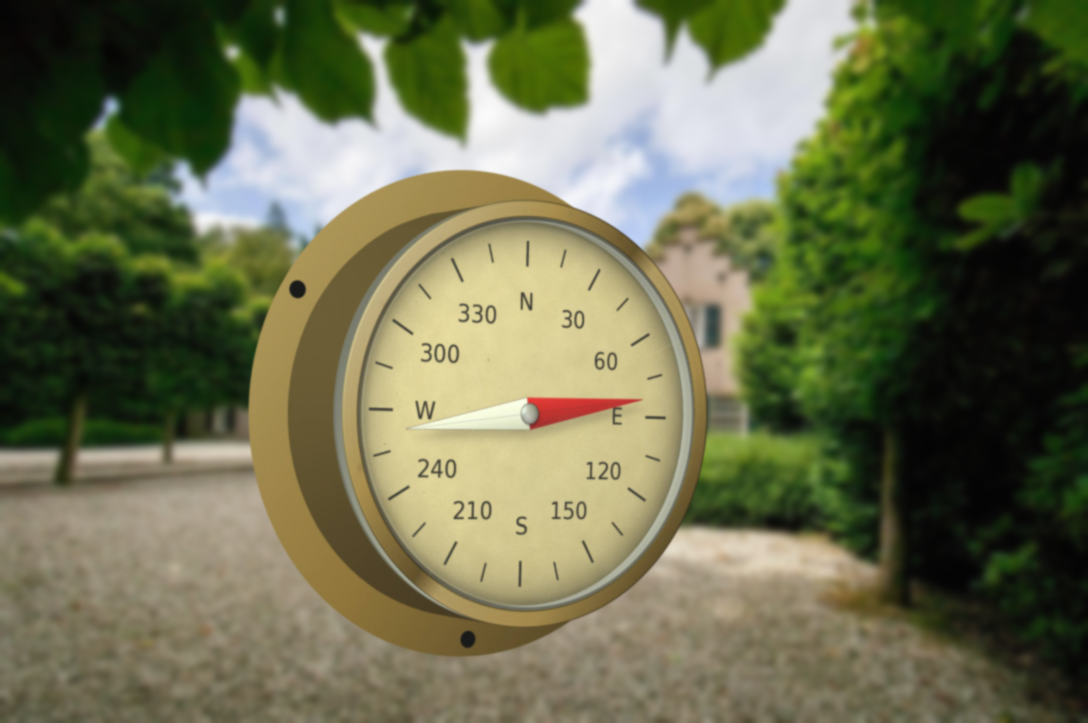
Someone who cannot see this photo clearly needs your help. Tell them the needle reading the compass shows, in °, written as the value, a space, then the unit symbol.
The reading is 82.5 °
